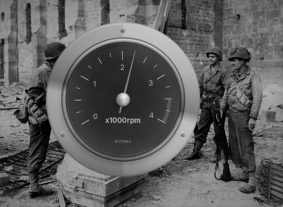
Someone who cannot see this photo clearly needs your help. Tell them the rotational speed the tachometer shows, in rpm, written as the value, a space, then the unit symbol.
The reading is 2250 rpm
